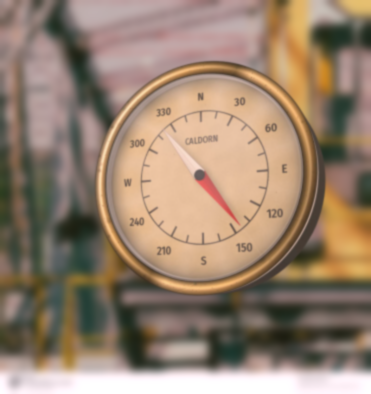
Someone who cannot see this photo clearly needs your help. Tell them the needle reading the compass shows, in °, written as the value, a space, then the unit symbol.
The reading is 142.5 °
